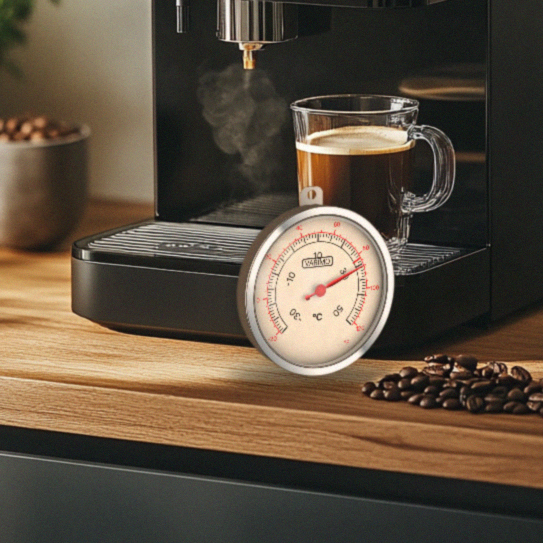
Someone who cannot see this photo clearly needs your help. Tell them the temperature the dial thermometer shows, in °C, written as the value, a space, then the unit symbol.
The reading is 30 °C
